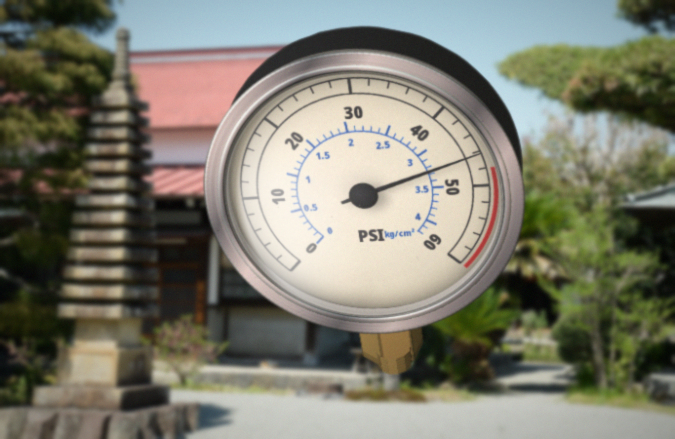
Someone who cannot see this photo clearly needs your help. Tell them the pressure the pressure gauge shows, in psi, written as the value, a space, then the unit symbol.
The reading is 46 psi
